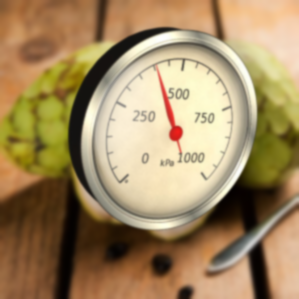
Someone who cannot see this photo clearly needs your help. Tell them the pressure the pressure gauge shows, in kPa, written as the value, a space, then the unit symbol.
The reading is 400 kPa
